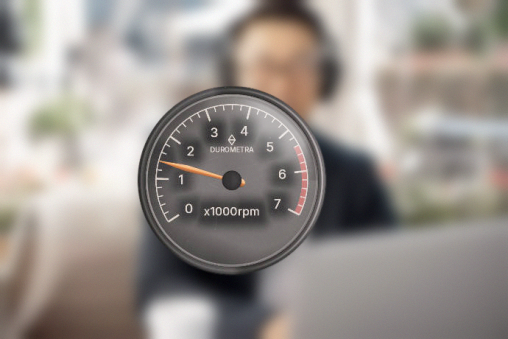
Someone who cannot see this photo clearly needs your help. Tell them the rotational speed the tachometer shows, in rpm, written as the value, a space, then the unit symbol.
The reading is 1400 rpm
